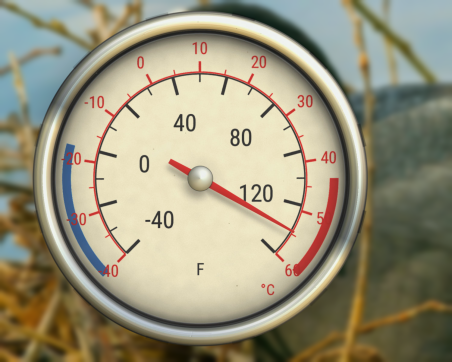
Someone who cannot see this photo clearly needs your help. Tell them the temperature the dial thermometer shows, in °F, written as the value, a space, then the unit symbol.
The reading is 130 °F
